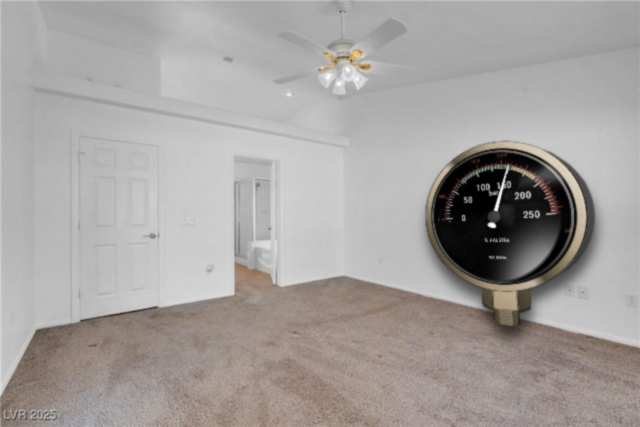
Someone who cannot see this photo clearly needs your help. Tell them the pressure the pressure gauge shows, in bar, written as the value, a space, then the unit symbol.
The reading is 150 bar
